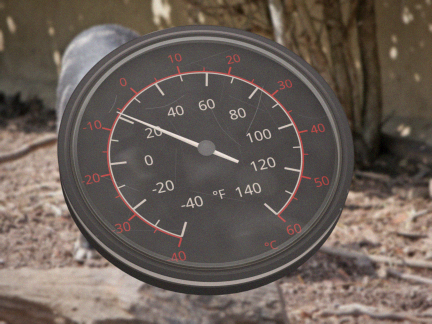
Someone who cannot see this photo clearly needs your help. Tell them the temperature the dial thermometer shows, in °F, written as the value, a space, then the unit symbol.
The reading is 20 °F
